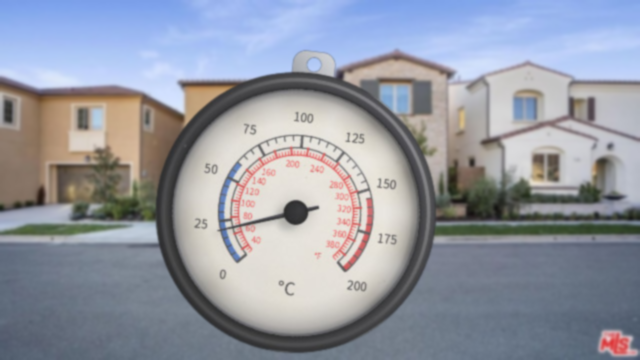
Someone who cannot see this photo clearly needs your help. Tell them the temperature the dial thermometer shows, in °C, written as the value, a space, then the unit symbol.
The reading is 20 °C
